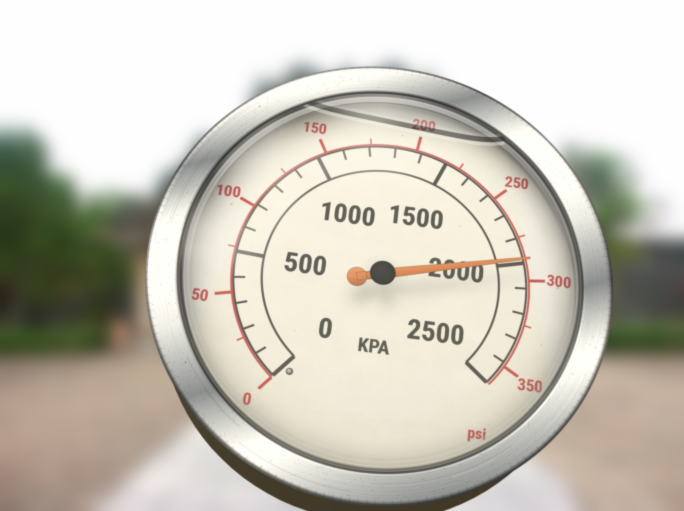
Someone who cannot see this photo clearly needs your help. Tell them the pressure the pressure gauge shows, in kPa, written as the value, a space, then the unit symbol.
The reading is 2000 kPa
